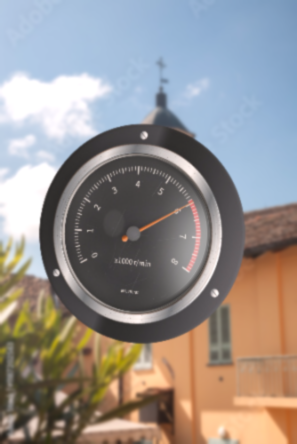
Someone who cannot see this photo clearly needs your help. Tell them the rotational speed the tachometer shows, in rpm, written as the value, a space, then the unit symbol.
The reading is 6000 rpm
